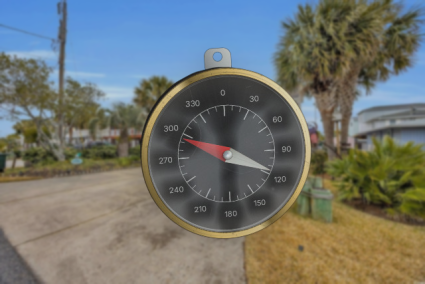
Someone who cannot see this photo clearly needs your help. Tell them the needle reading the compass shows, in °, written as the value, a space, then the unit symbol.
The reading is 295 °
